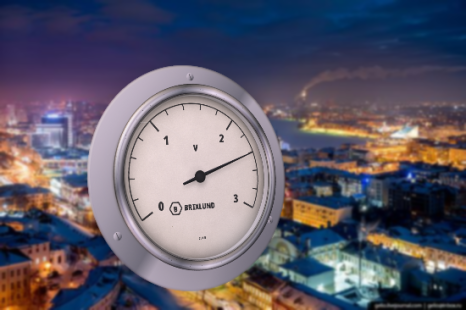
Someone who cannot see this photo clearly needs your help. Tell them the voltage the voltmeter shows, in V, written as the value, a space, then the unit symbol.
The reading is 2.4 V
